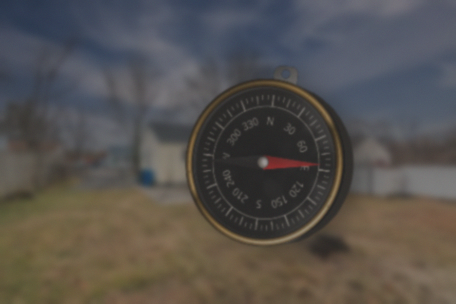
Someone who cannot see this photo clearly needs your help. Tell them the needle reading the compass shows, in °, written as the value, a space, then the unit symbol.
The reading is 85 °
